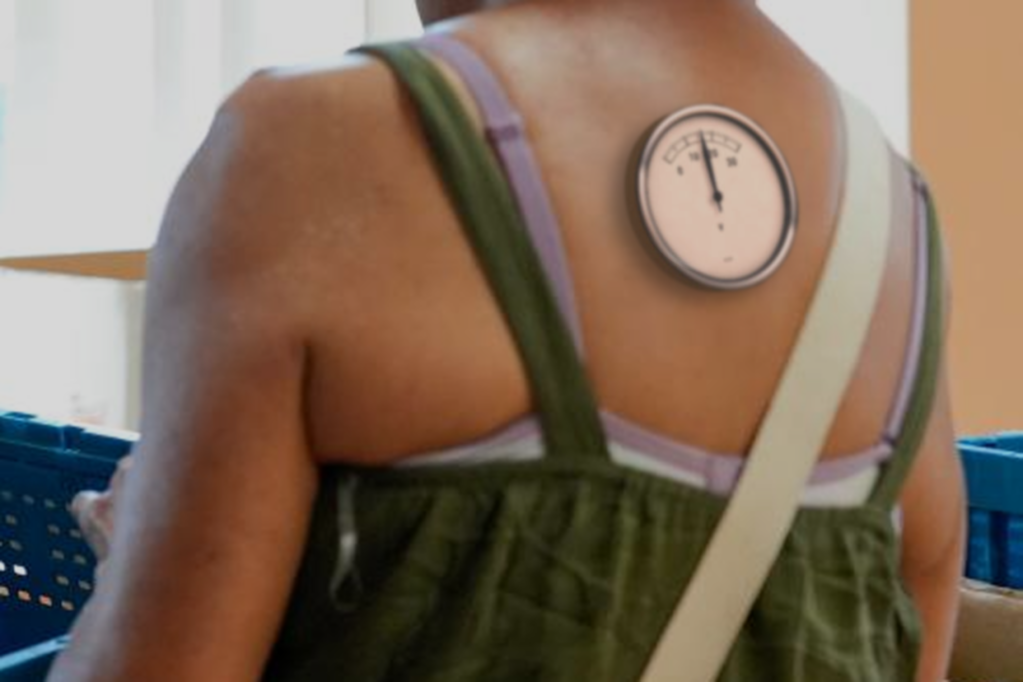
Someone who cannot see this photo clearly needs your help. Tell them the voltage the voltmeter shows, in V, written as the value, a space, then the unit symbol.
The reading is 15 V
